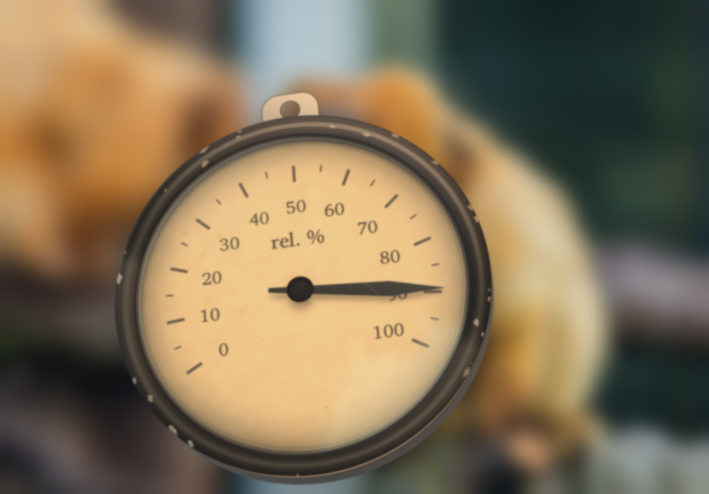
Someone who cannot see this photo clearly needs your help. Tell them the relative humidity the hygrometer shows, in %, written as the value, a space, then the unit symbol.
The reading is 90 %
